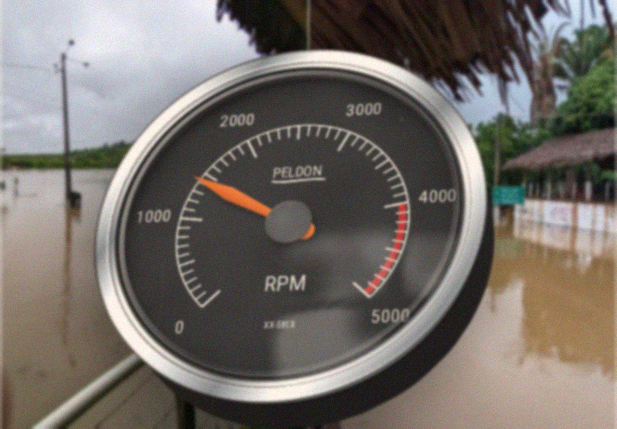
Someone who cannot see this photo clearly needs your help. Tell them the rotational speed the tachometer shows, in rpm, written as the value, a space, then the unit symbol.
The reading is 1400 rpm
